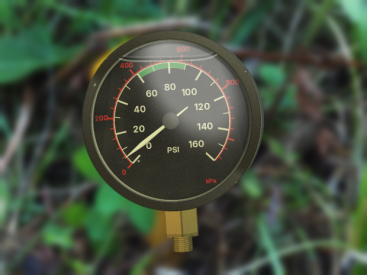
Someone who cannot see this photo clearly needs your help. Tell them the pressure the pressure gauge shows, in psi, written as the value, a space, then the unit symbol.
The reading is 5 psi
